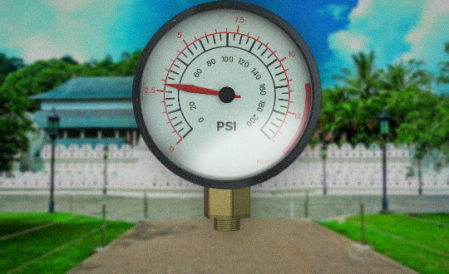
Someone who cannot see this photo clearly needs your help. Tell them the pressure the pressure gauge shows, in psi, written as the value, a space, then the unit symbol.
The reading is 40 psi
